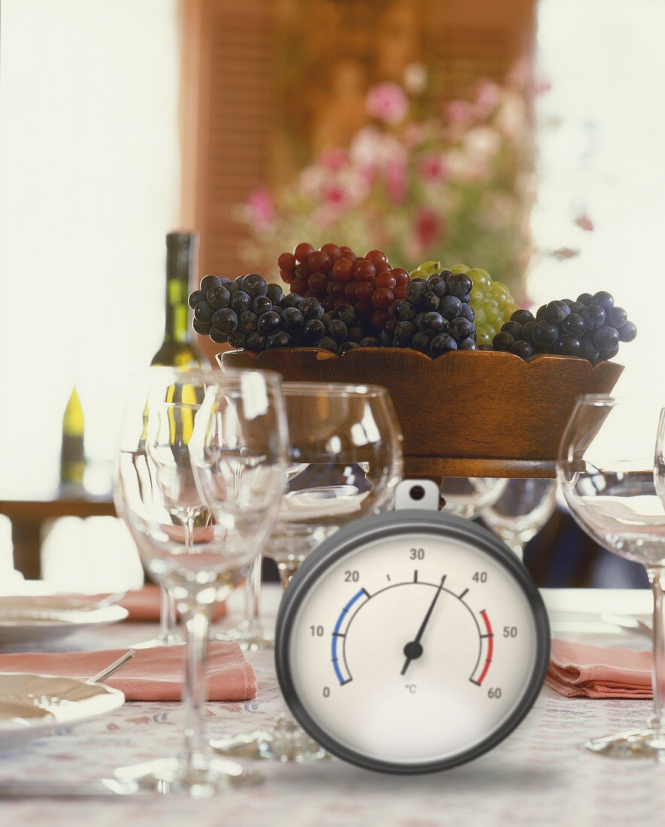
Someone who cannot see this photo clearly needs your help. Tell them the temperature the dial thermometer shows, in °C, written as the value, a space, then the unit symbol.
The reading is 35 °C
